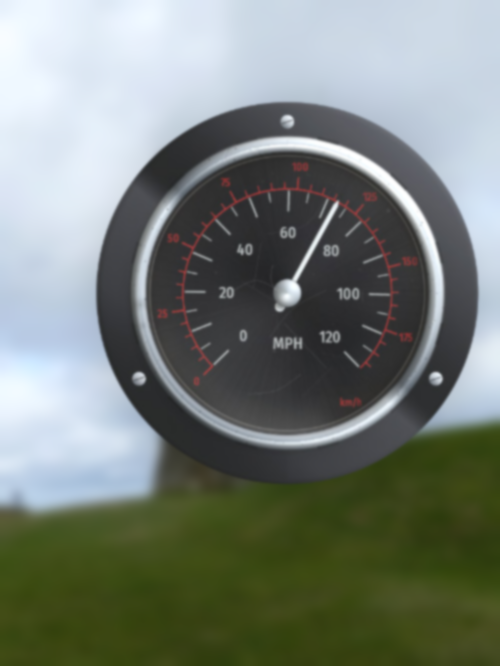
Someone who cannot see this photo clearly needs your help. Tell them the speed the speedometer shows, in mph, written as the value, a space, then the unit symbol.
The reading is 72.5 mph
